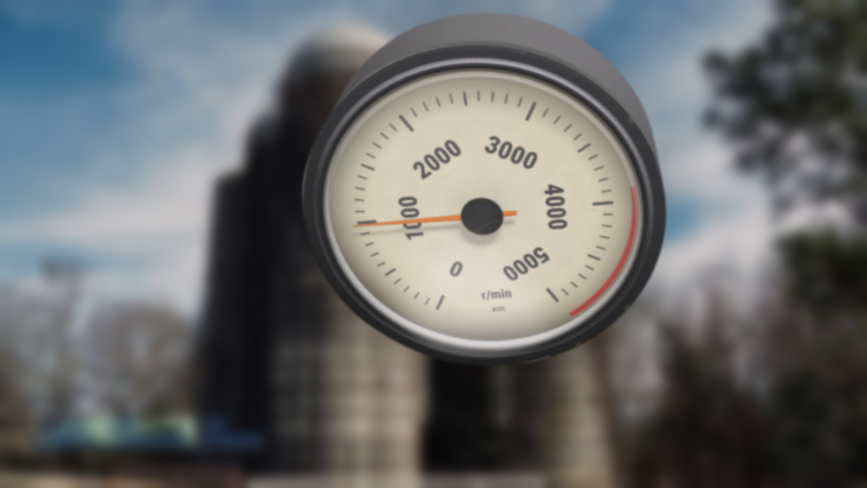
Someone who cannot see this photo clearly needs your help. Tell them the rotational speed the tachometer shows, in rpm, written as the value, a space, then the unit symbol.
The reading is 1000 rpm
